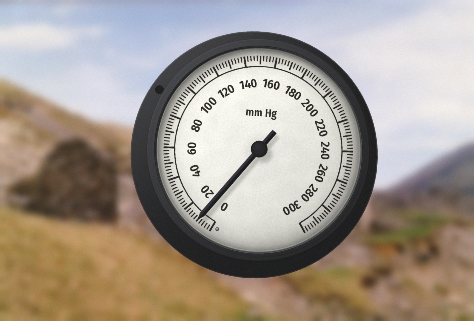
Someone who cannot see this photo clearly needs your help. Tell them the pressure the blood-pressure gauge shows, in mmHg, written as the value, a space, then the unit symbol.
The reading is 10 mmHg
